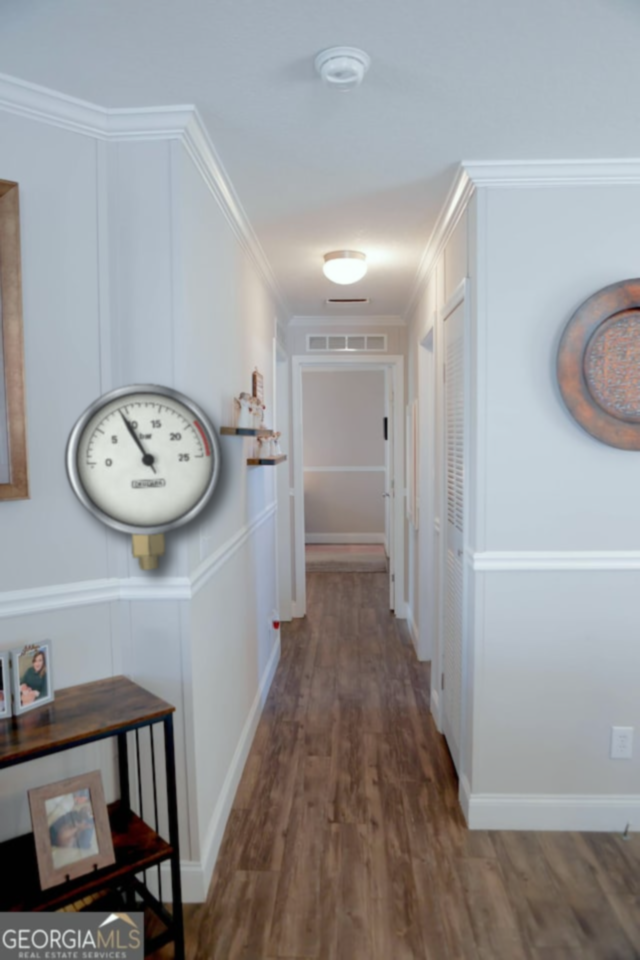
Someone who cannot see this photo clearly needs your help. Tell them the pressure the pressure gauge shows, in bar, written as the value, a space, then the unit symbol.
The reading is 9 bar
